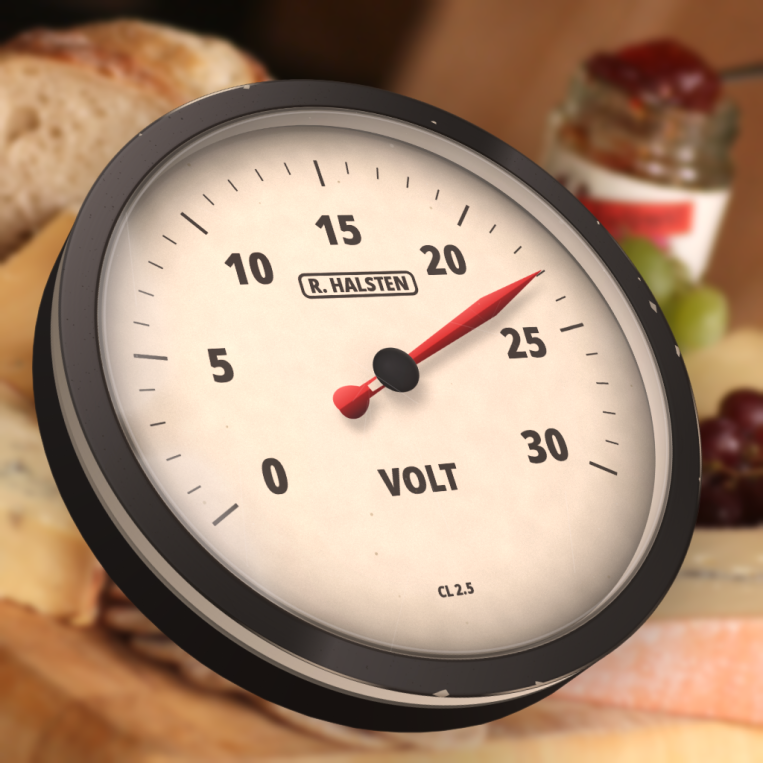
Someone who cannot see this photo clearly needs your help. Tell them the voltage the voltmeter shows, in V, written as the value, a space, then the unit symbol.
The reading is 23 V
